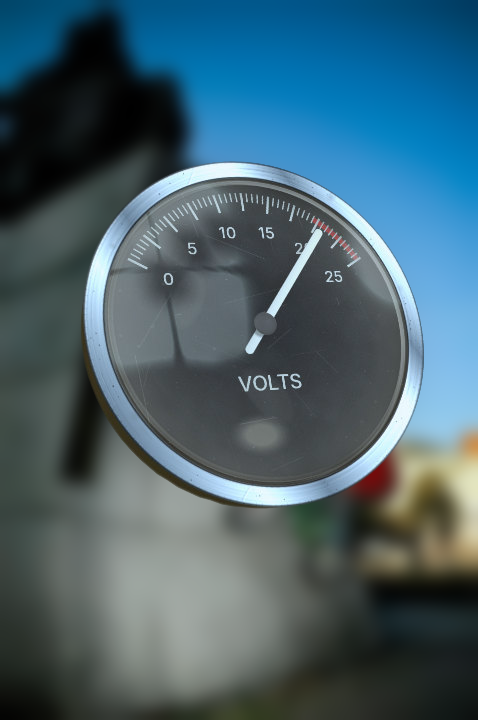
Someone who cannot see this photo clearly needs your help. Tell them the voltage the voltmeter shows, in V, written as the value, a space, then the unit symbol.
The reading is 20.5 V
